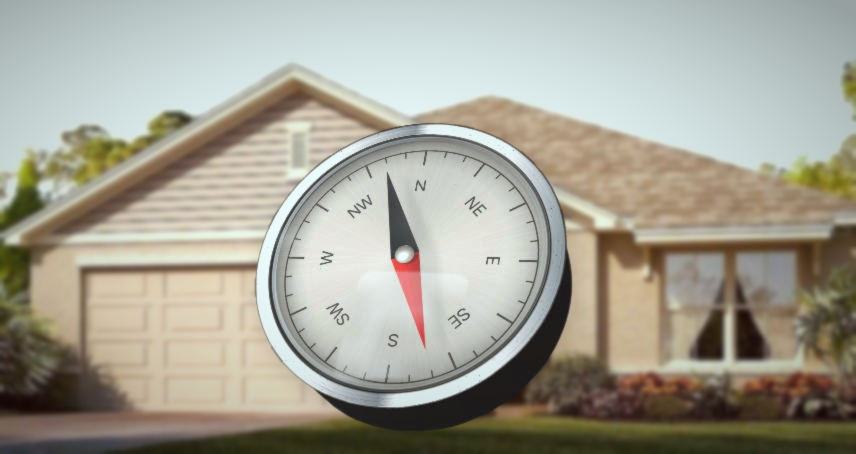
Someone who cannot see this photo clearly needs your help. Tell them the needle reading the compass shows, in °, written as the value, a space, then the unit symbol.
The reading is 160 °
